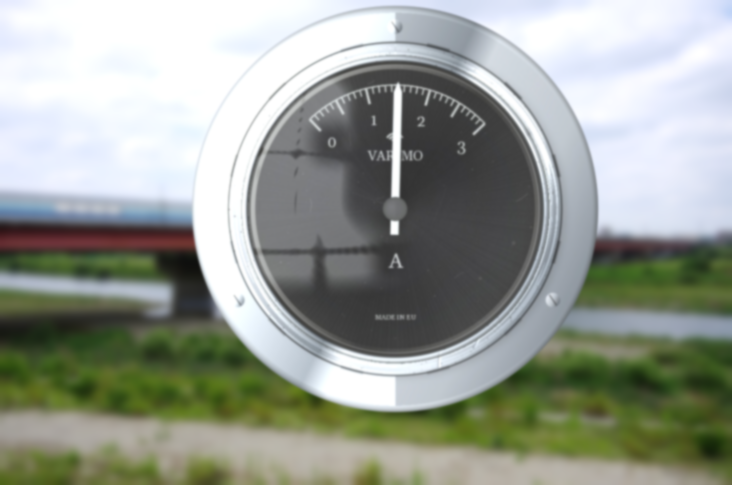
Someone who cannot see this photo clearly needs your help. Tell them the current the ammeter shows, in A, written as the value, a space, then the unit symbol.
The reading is 1.5 A
